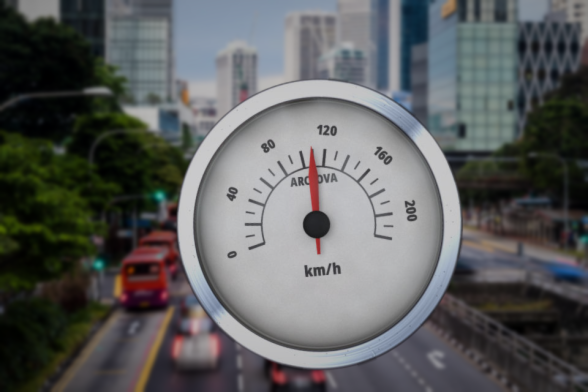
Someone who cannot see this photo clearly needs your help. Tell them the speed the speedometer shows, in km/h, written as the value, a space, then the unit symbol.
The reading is 110 km/h
